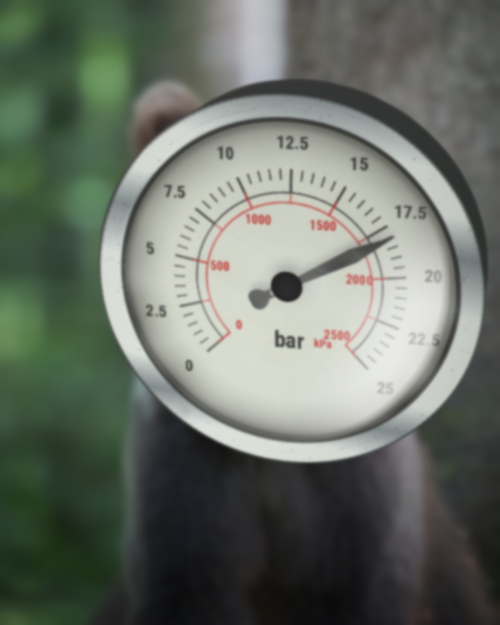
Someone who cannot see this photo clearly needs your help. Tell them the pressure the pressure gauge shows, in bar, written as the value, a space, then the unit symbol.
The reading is 18 bar
